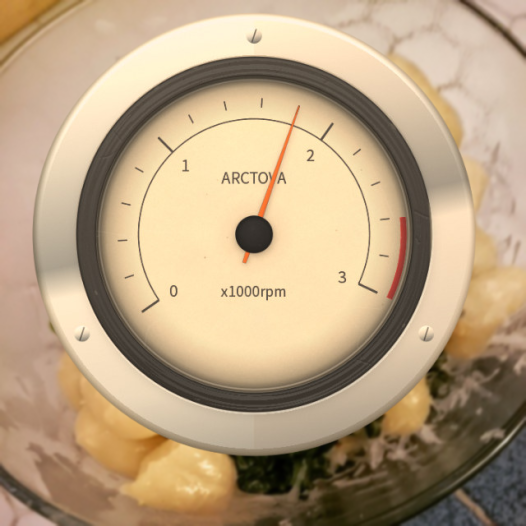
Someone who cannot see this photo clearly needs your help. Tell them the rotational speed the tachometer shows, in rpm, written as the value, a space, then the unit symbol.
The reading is 1800 rpm
